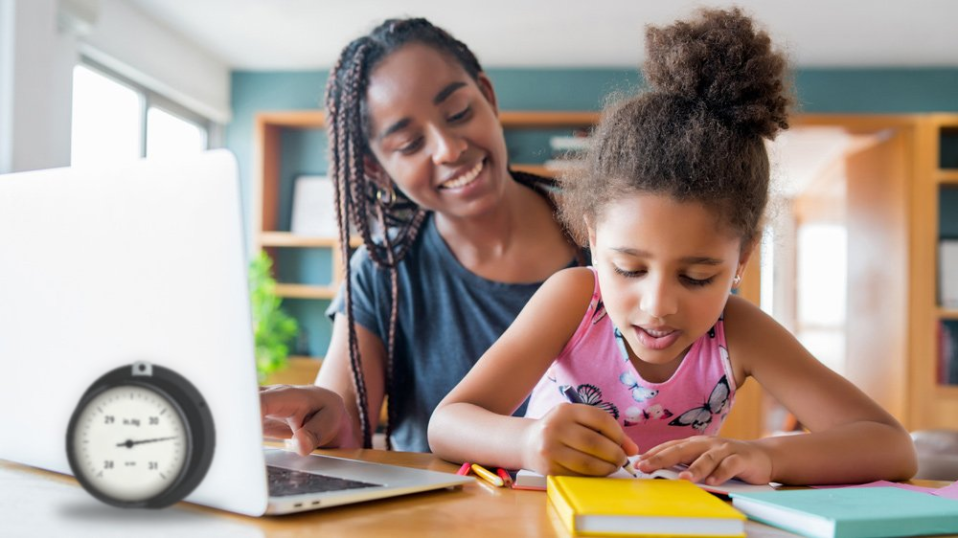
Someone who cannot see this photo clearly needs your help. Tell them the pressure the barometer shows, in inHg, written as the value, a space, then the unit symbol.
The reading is 30.4 inHg
